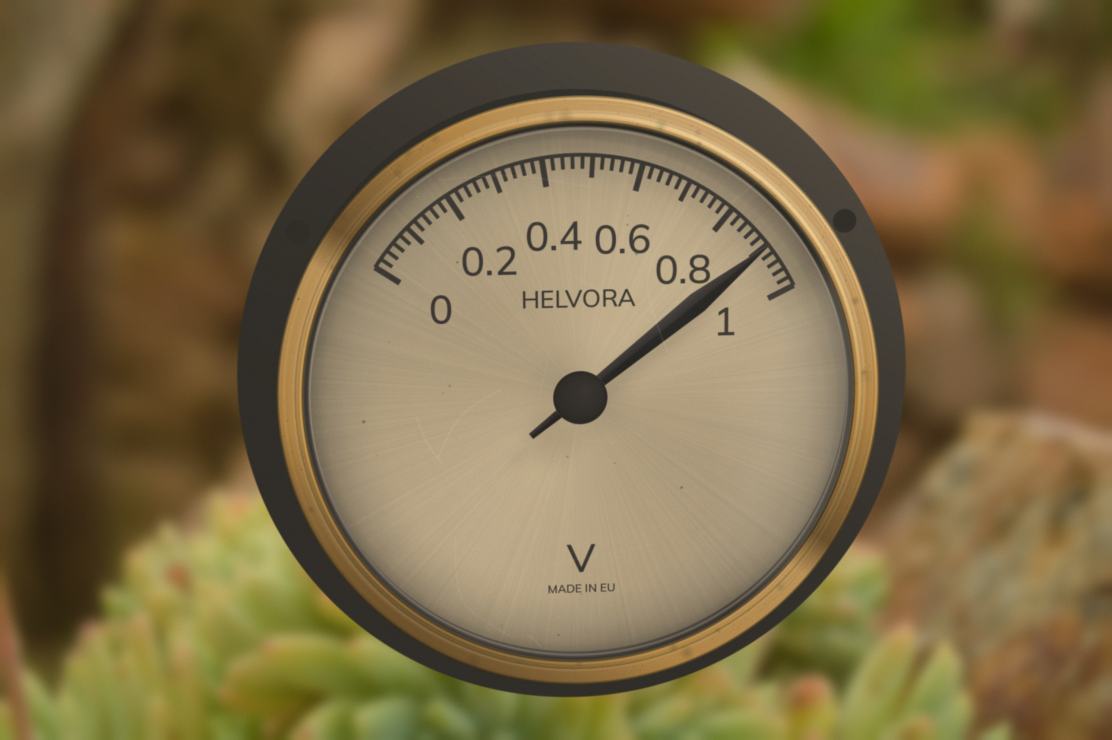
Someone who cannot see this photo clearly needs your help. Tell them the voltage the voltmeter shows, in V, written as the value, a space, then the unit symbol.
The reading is 0.9 V
